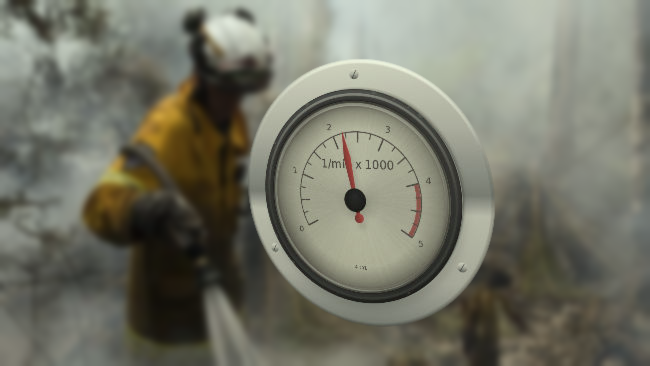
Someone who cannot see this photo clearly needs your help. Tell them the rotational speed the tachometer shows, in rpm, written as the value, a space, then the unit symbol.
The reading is 2250 rpm
